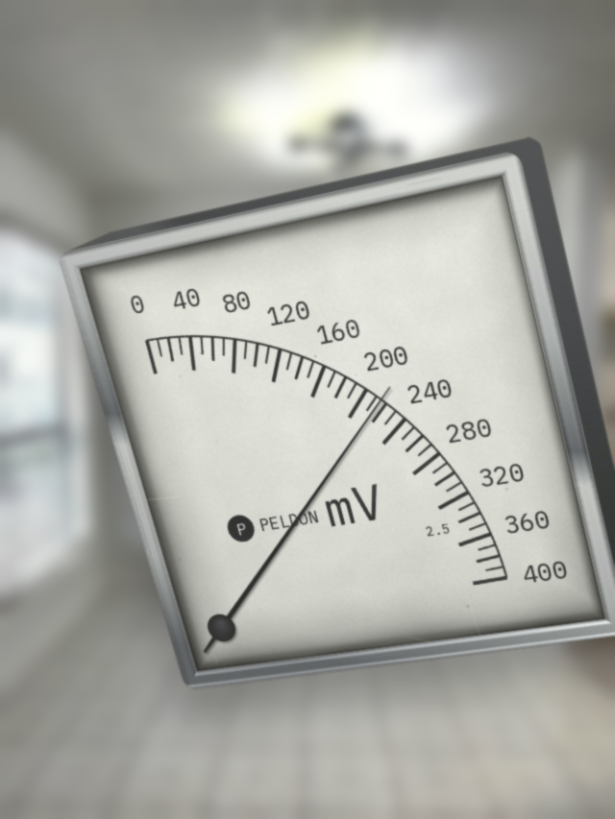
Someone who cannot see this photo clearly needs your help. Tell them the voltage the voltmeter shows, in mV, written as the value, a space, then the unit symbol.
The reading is 215 mV
